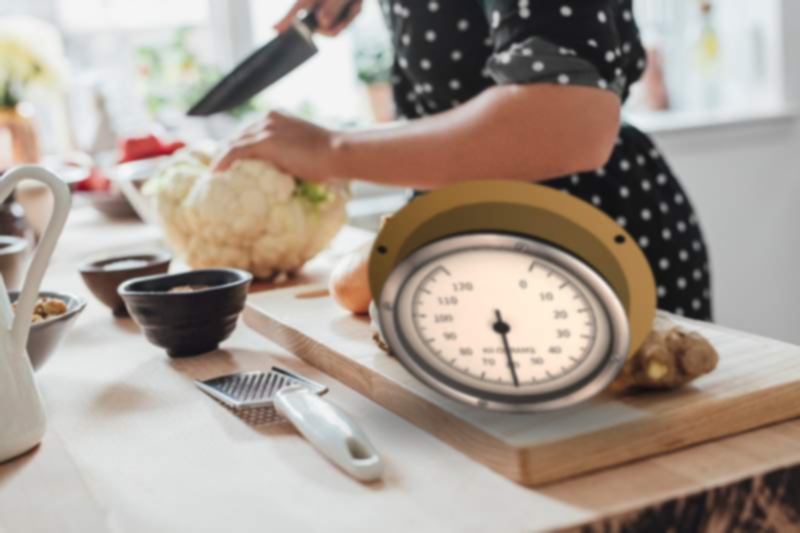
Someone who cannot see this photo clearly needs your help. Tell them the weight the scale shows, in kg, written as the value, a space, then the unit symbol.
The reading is 60 kg
